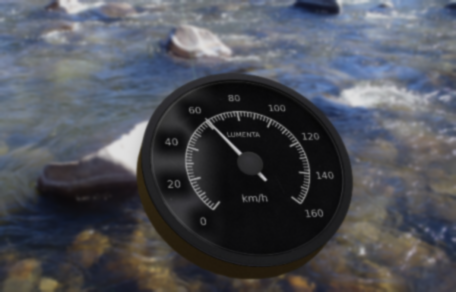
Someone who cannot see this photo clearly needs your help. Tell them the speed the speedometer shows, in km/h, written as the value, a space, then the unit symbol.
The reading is 60 km/h
